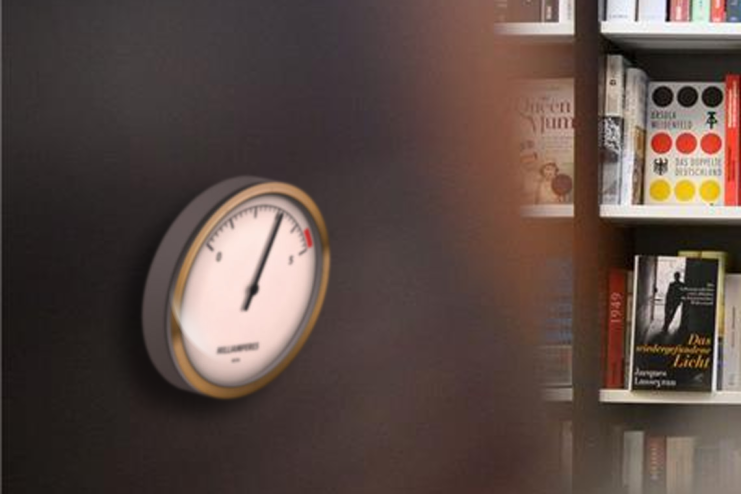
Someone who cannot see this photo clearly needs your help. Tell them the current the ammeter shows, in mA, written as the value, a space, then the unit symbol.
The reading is 3 mA
